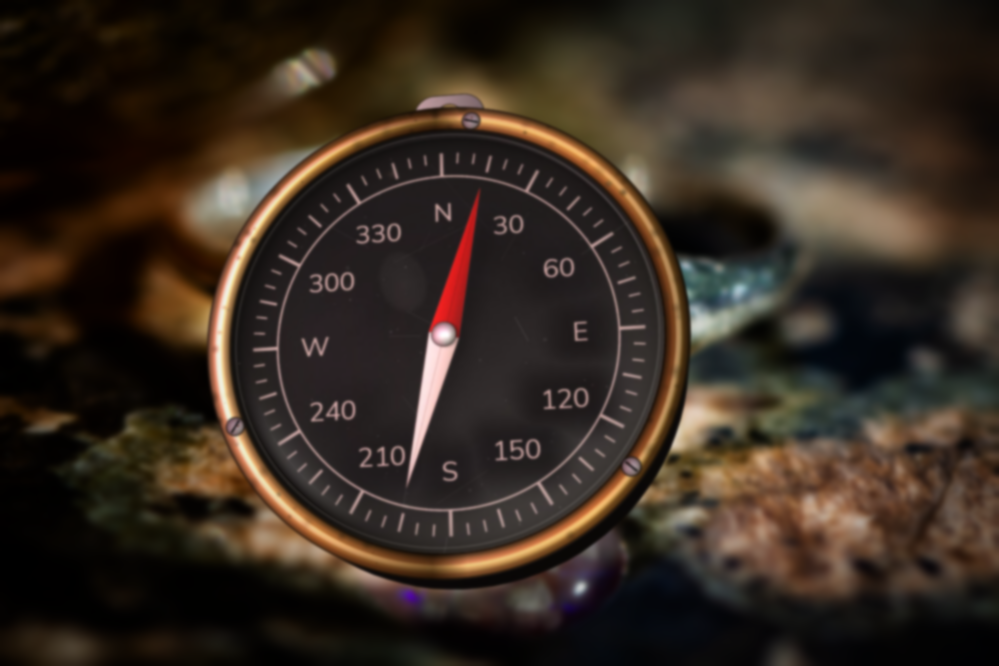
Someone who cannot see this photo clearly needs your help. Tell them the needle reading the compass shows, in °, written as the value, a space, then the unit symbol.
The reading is 15 °
